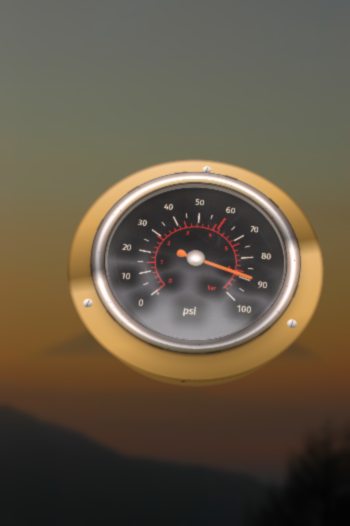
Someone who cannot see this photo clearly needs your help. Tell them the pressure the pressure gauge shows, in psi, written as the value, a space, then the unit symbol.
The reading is 90 psi
